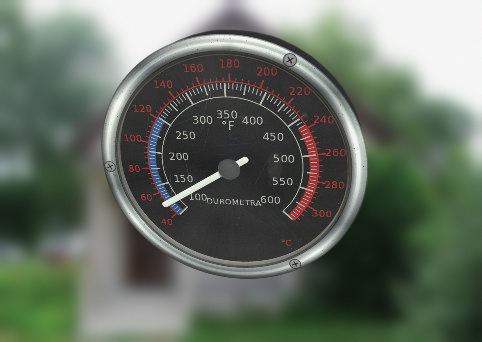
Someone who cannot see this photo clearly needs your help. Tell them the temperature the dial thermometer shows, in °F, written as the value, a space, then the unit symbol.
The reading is 125 °F
